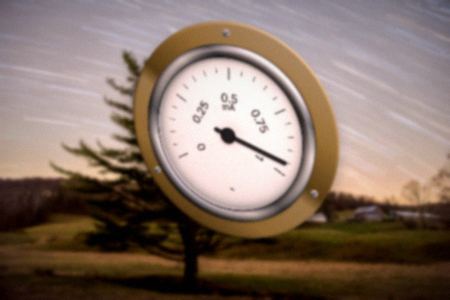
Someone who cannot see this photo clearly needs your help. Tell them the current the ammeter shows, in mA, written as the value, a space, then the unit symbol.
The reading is 0.95 mA
